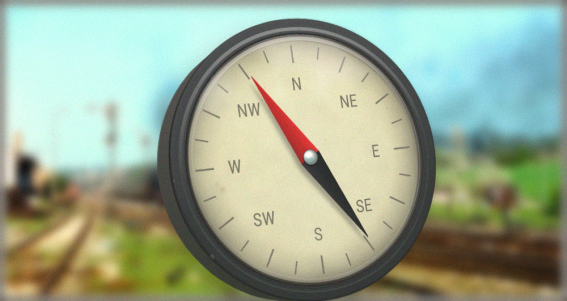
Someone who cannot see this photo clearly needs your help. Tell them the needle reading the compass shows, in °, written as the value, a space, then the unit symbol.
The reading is 330 °
